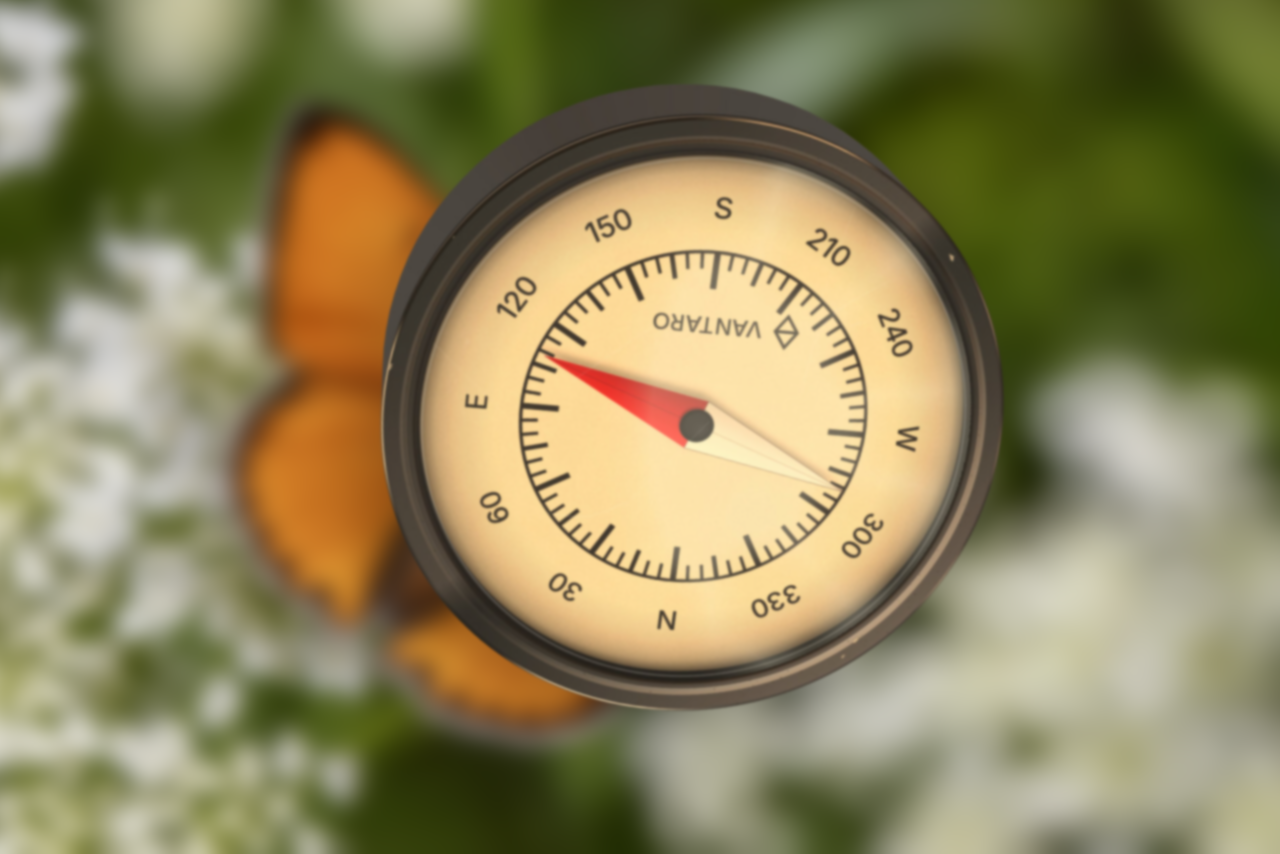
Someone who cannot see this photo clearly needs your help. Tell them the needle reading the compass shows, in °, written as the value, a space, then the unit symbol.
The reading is 110 °
